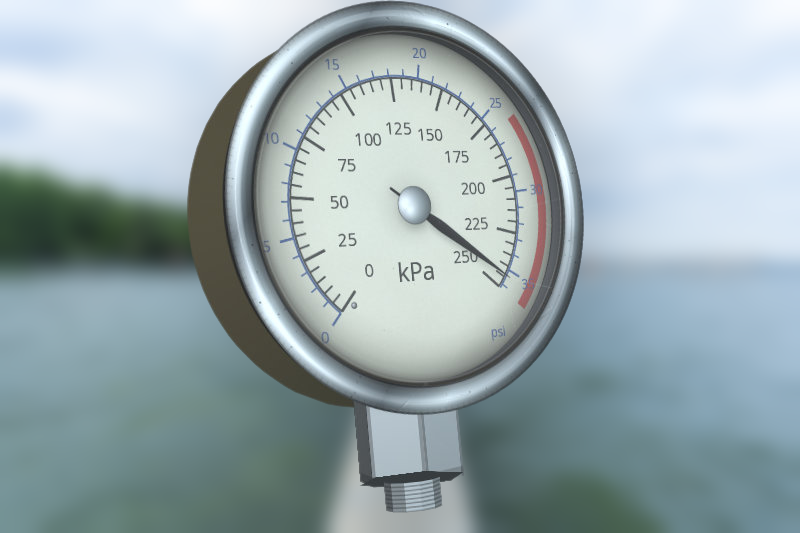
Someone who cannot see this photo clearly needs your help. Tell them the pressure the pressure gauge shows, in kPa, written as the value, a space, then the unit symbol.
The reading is 245 kPa
